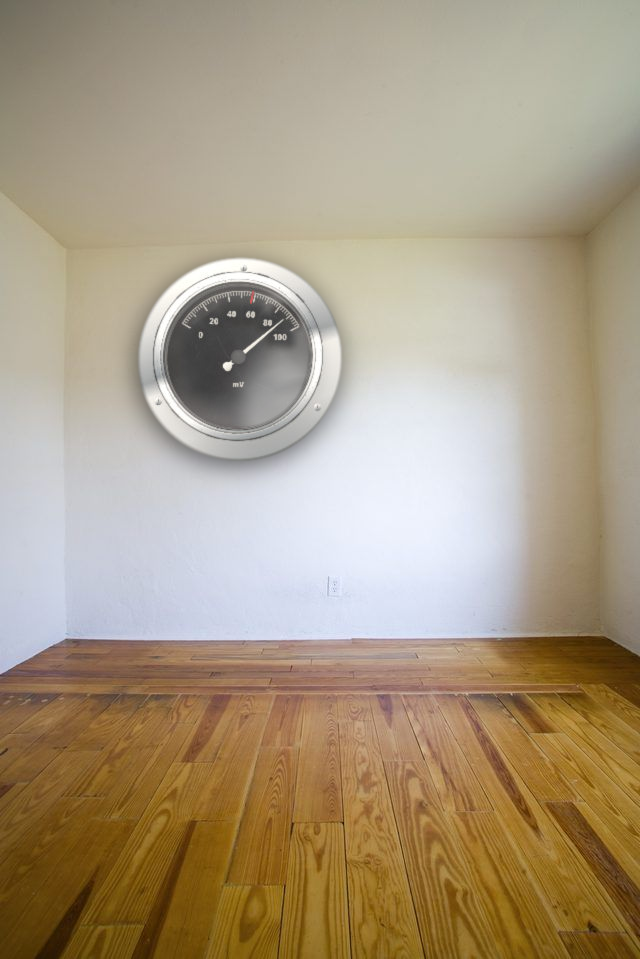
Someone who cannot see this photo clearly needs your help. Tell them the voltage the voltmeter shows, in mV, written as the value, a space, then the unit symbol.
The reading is 90 mV
